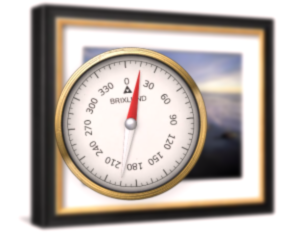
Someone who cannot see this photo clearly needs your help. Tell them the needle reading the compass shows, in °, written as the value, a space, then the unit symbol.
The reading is 15 °
